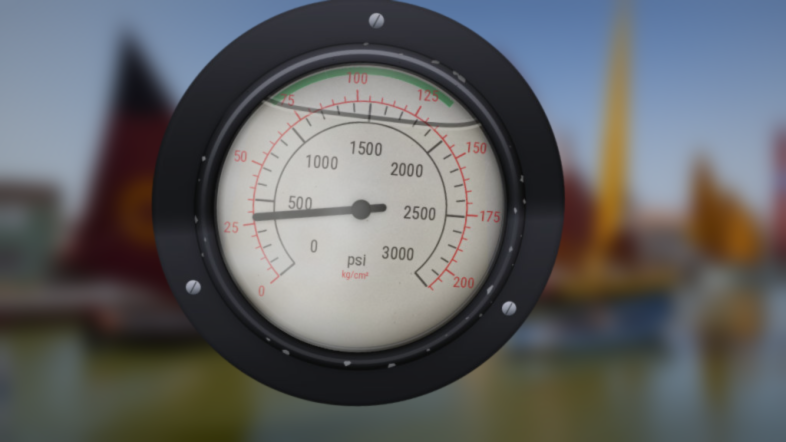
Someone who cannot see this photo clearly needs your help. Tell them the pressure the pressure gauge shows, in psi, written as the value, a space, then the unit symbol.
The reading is 400 psi
